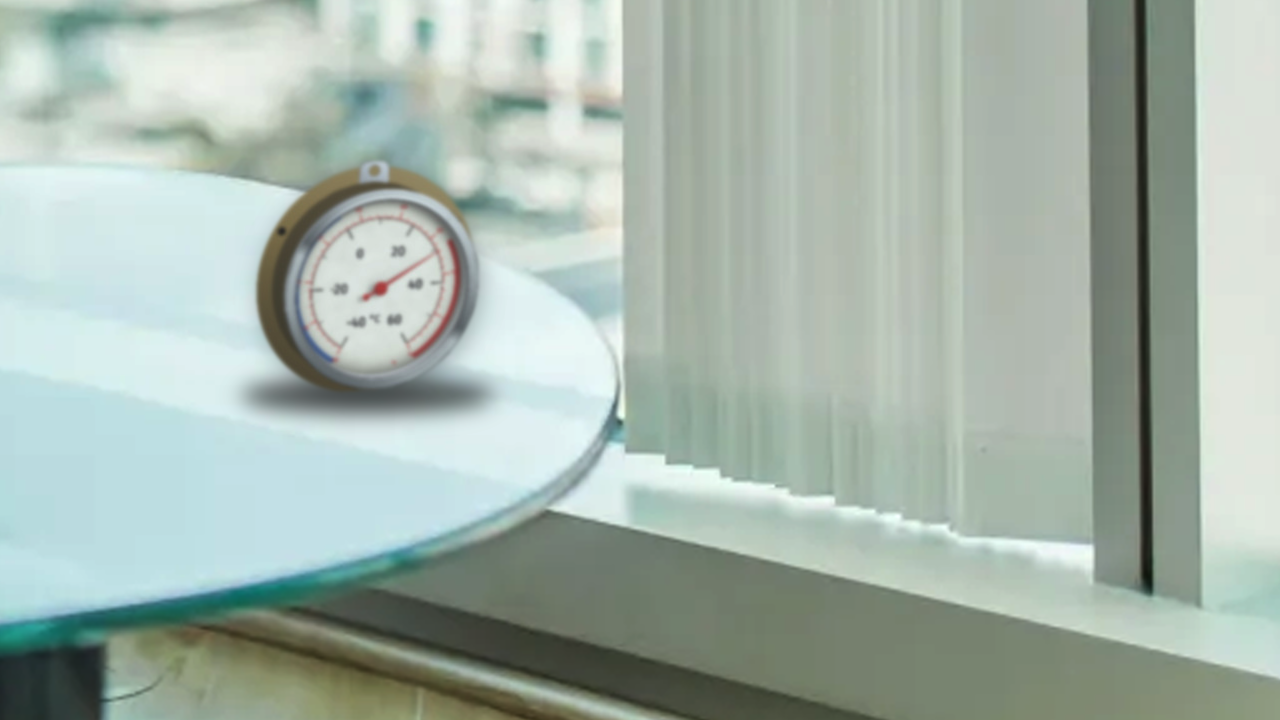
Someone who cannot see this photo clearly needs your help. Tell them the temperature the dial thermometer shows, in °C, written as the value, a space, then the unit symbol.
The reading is 30 °C
